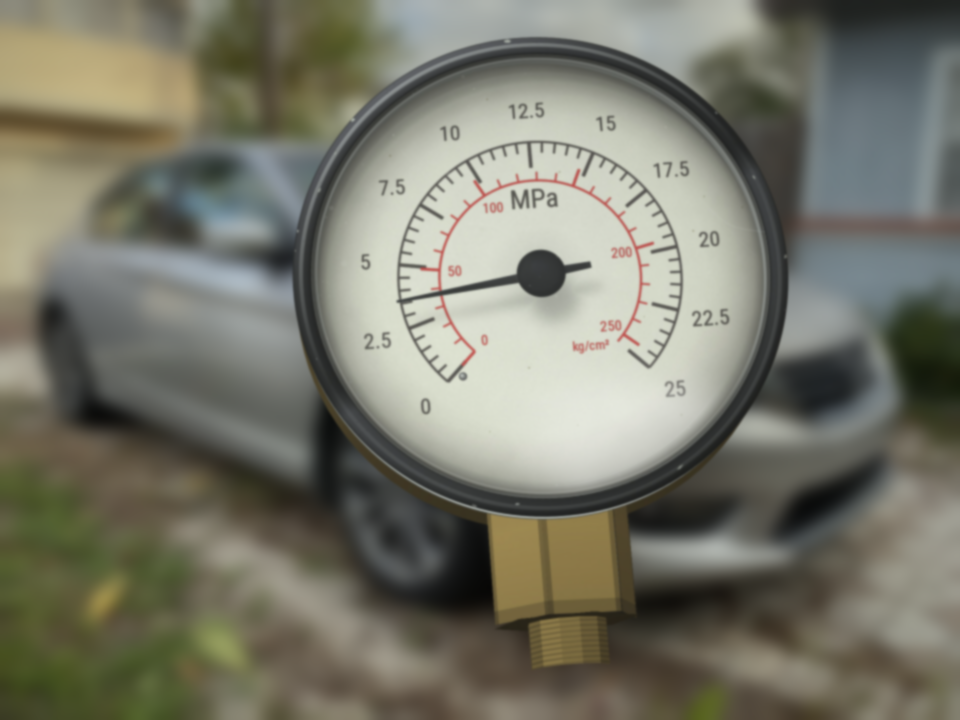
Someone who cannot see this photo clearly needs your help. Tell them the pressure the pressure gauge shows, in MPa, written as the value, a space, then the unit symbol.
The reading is 3.5 MPa
